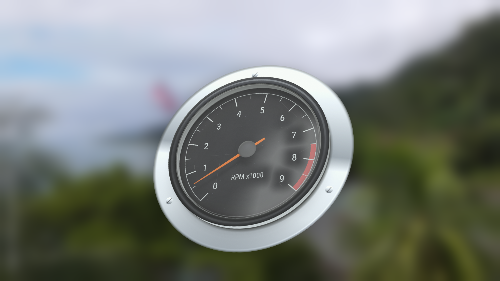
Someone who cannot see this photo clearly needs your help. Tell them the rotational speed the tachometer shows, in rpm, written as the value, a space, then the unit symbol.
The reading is 500 rpm
